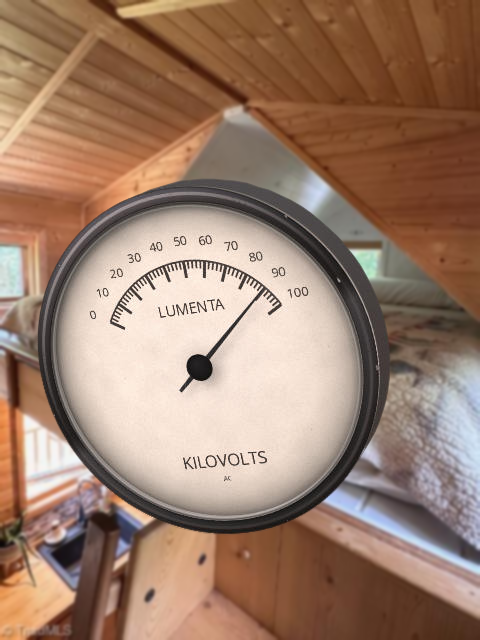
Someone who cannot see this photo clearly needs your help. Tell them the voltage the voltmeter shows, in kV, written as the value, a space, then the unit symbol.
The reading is 90 kV
